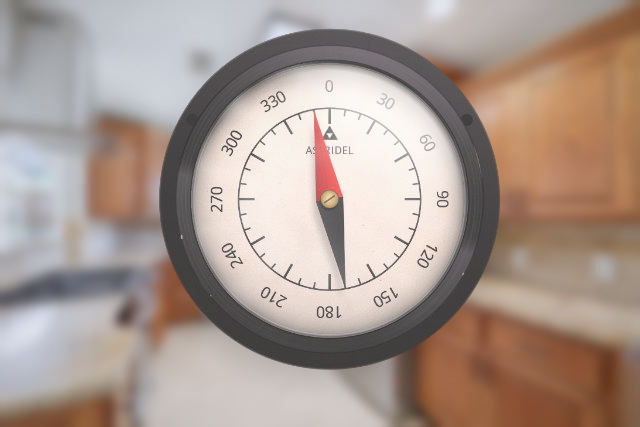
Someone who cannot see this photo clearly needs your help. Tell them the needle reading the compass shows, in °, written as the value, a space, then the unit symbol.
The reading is 350 °
